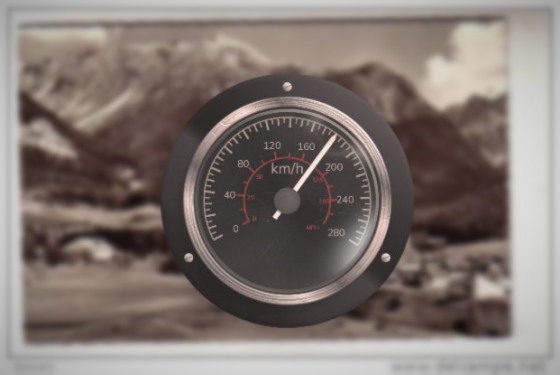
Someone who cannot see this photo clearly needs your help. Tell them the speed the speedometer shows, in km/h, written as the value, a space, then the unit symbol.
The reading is 180 km/h
